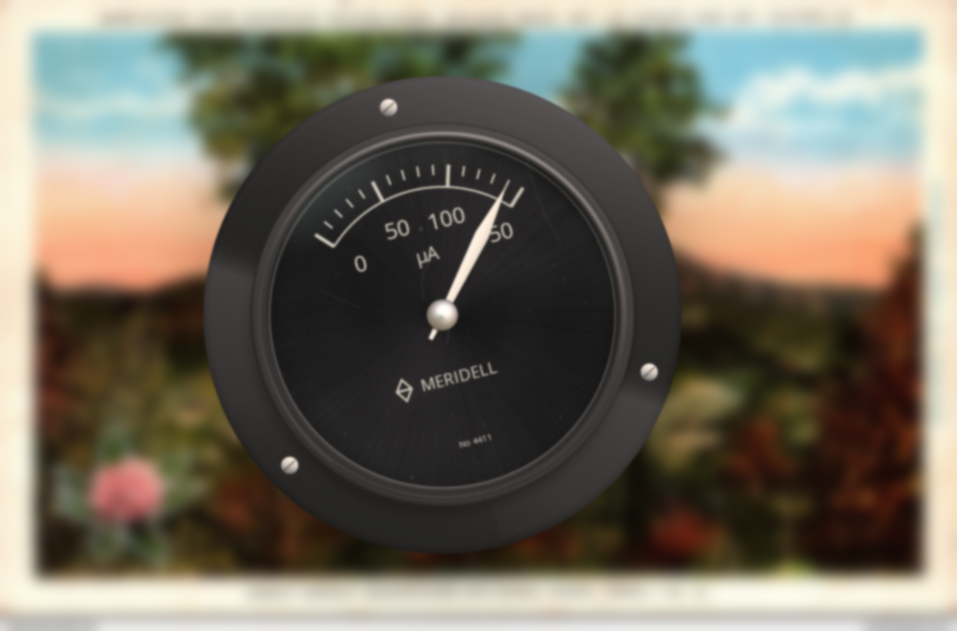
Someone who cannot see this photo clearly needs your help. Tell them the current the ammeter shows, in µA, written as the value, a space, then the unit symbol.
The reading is 140 µA
